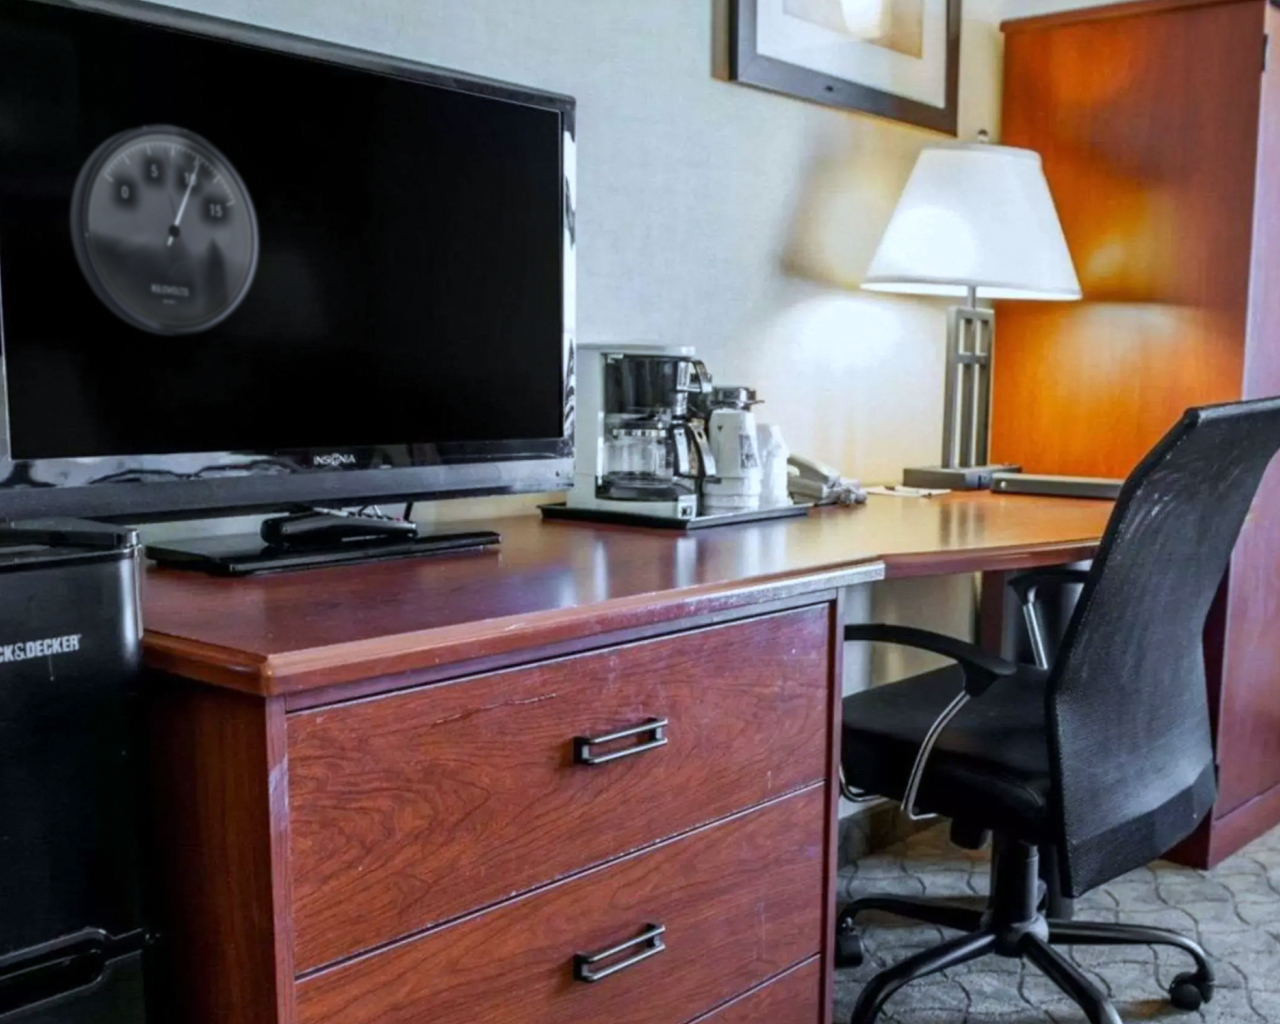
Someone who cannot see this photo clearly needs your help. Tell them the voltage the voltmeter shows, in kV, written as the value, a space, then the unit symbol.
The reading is 10 kV
